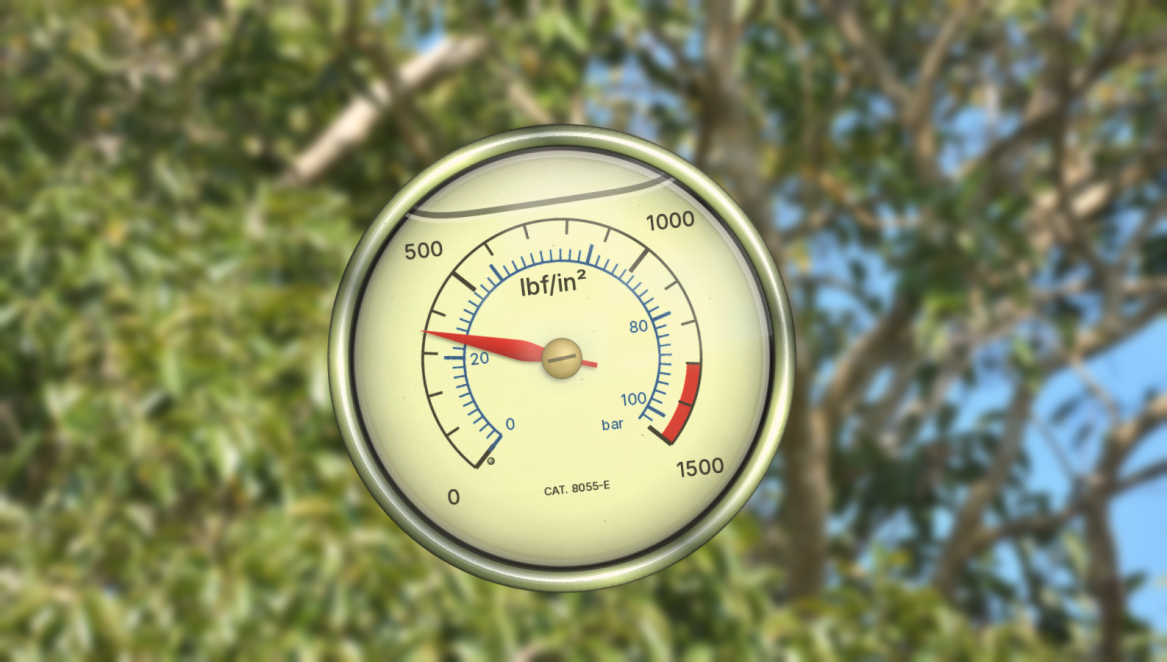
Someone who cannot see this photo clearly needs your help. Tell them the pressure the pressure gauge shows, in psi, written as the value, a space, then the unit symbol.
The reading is 350 psi
